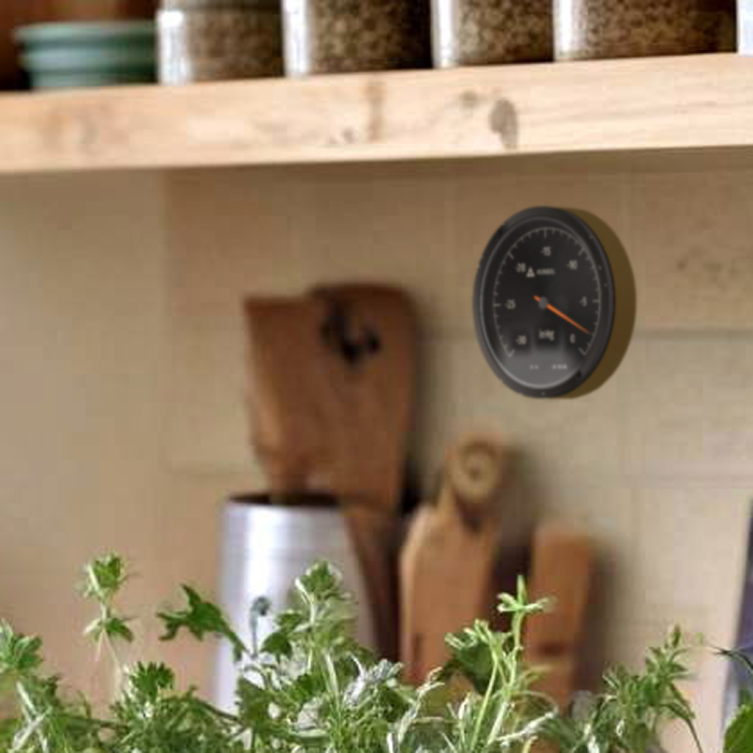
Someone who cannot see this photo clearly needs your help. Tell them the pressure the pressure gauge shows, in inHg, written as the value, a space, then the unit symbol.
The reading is -2 inHg
